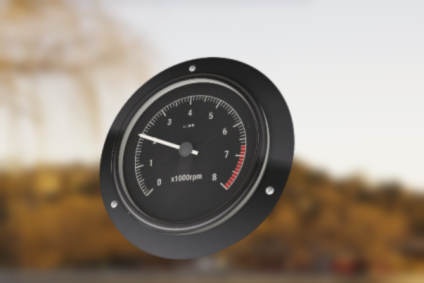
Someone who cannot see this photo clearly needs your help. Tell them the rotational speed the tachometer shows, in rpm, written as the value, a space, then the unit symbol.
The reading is 2000 rpm
